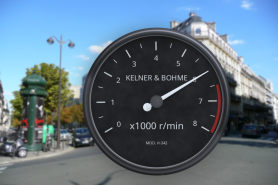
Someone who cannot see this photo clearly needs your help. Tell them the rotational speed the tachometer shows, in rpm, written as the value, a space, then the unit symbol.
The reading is 6000 rpm
